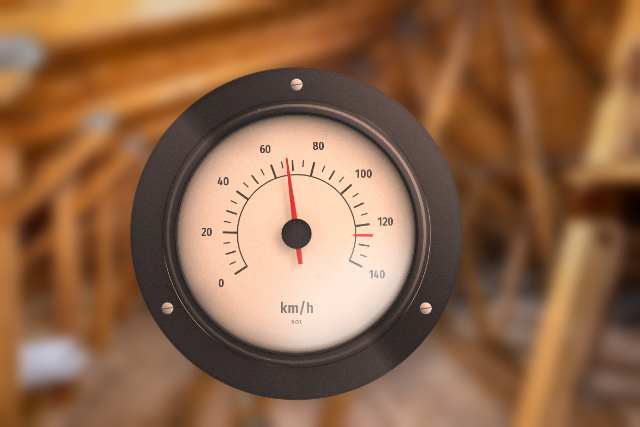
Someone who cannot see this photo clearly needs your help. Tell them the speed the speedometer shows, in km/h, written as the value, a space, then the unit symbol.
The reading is 67.5 km/h
